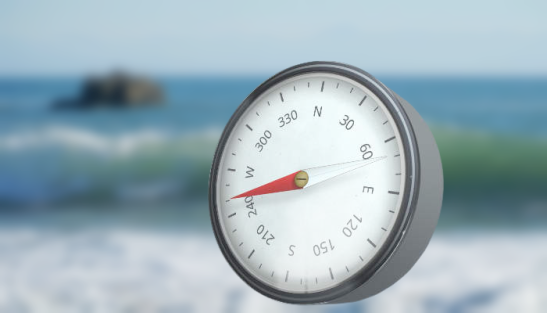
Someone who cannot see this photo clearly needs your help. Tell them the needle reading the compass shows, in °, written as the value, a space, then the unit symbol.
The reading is 250 °
